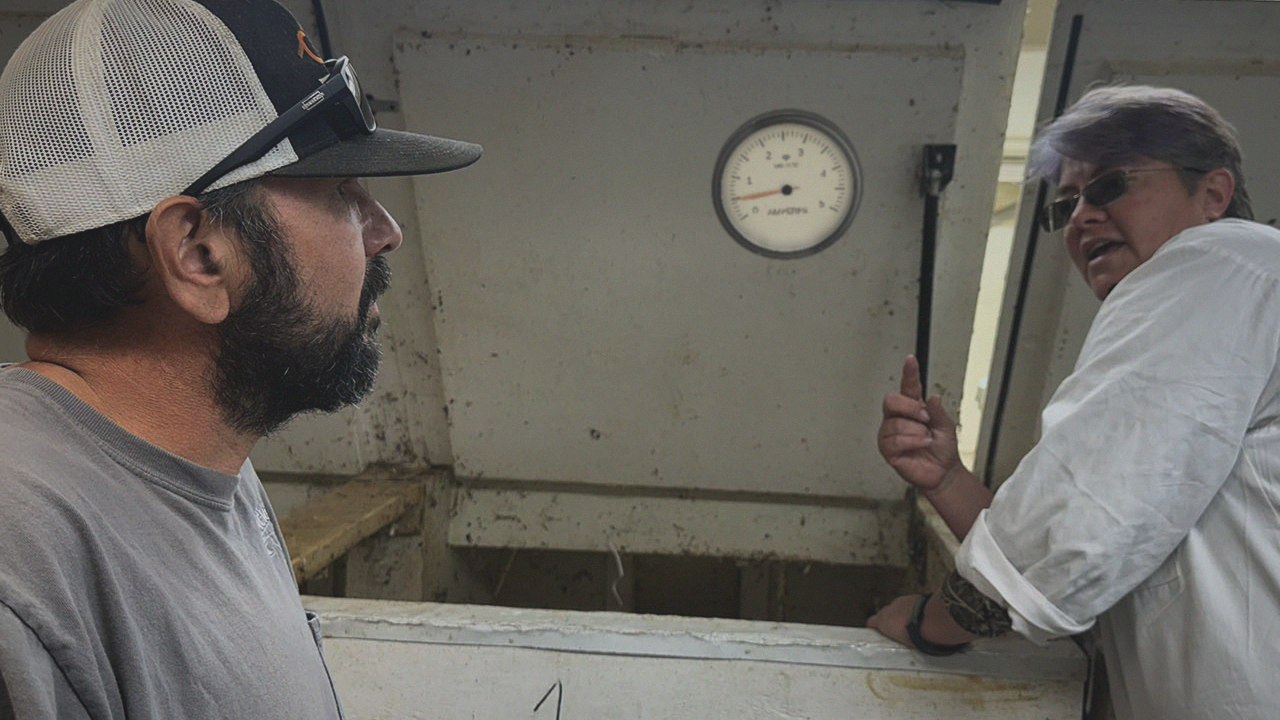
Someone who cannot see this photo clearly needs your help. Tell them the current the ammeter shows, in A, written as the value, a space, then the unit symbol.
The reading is 0.5 A
